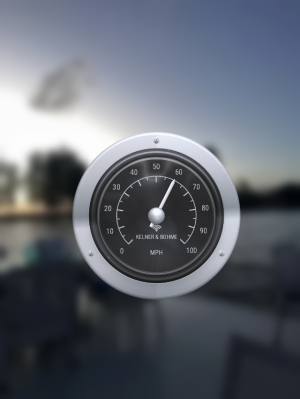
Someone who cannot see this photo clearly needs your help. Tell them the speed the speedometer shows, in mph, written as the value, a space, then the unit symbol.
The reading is 60 mph
